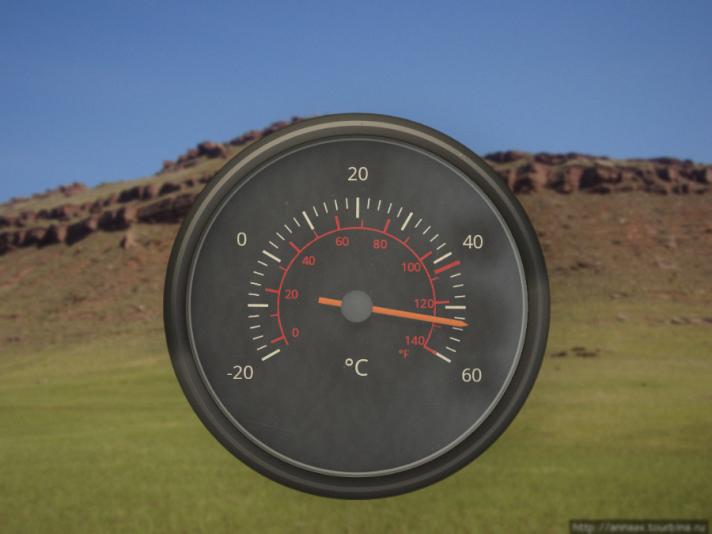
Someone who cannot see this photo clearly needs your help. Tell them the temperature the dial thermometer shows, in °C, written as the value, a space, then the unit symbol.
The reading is 53 °C
